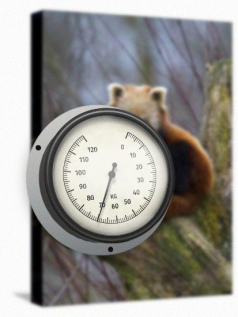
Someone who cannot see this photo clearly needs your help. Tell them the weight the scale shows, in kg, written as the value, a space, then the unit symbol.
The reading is 70 kg
